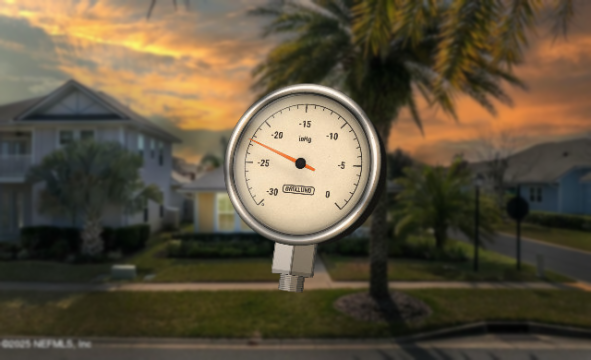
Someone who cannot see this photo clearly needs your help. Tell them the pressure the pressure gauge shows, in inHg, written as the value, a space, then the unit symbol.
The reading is -22.5 inHg
